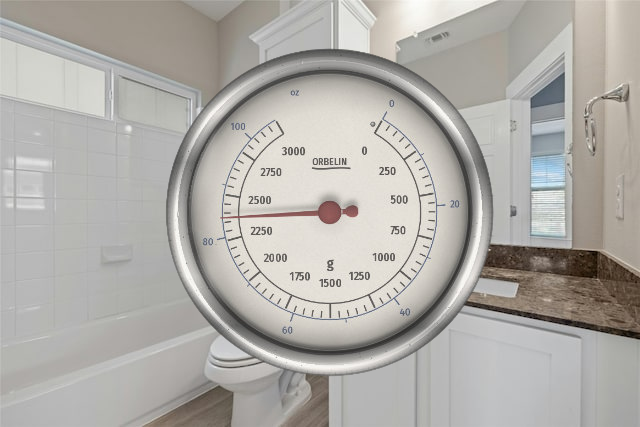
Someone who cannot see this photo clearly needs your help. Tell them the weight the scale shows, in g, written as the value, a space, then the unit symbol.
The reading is 2375 g
